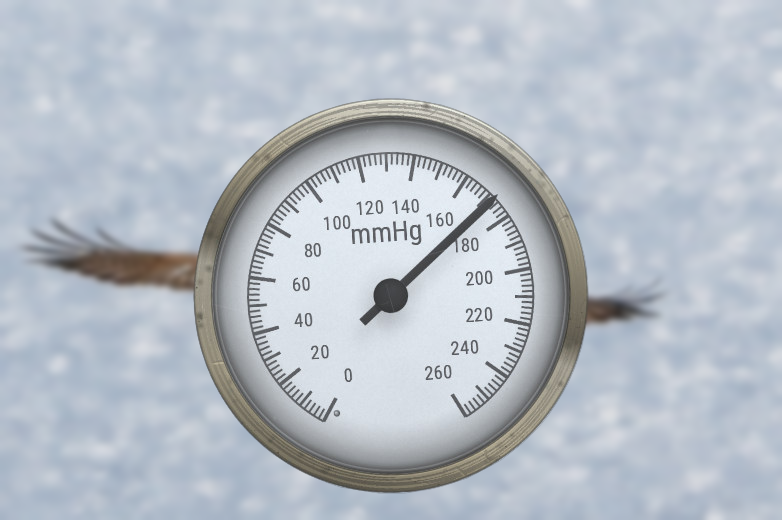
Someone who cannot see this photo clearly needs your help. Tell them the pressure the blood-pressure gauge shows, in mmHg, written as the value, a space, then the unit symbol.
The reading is 172 mmHg
